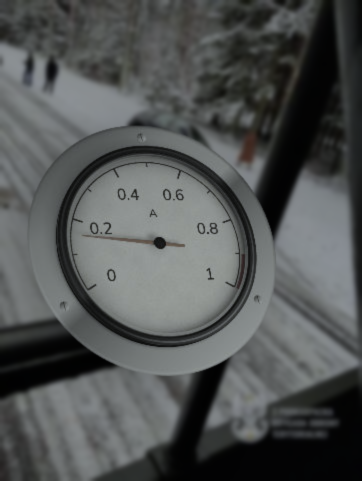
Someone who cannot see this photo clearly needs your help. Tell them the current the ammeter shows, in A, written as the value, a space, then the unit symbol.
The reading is 0.15 A
